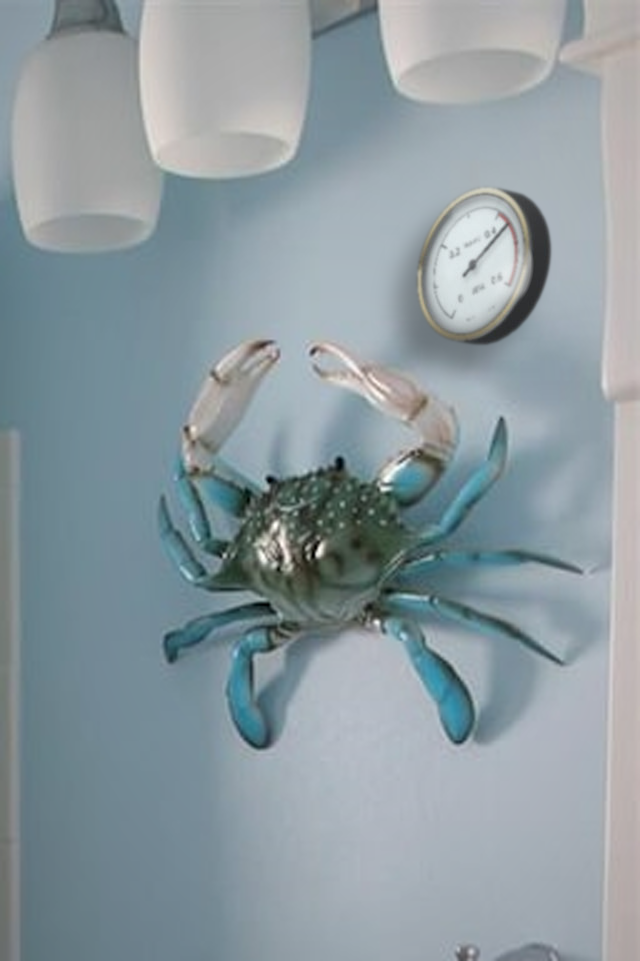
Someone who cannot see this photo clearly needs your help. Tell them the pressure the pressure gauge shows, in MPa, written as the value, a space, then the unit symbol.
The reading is 0.45 MPa
